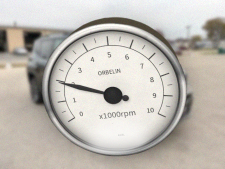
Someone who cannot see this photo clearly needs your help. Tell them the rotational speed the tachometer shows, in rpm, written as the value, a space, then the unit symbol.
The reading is 2000 rpm
